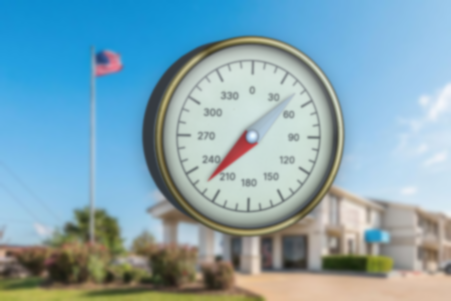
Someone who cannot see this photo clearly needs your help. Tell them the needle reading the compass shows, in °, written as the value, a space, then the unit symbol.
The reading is 225 °
